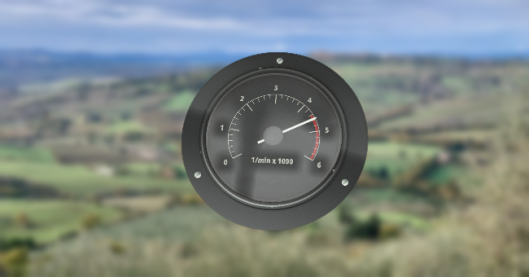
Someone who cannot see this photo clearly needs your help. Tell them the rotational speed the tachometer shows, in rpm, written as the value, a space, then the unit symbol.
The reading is 4600 rpm
